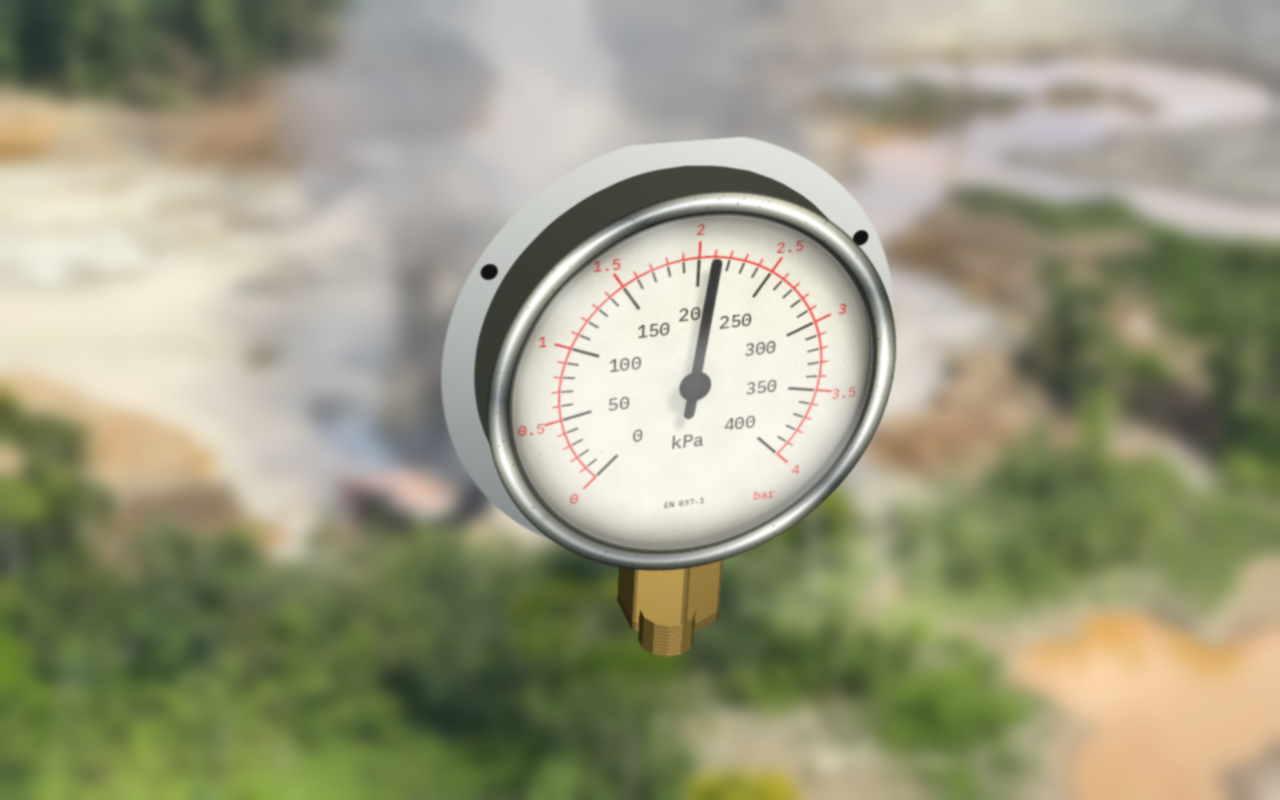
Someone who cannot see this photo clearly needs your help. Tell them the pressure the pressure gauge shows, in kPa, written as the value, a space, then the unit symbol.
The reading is 210 kPa
